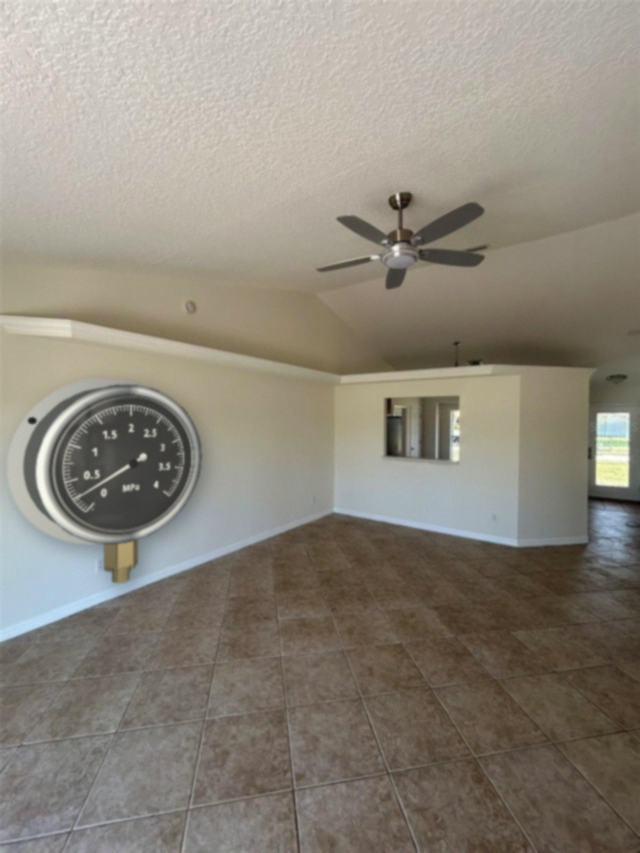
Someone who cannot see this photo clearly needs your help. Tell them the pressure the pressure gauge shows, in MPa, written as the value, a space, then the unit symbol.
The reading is 0.25 MPa
